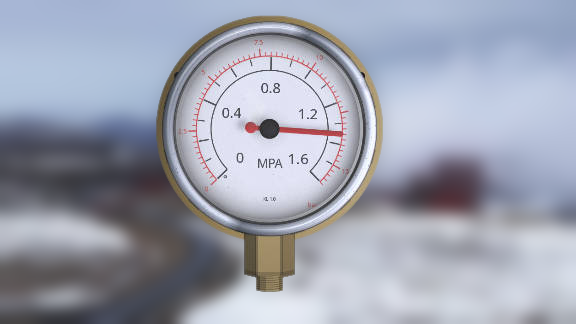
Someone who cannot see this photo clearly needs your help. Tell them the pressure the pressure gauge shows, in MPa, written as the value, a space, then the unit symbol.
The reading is 1.35 MPa
